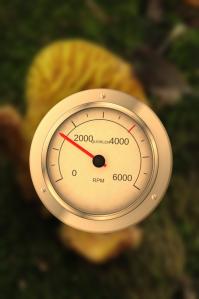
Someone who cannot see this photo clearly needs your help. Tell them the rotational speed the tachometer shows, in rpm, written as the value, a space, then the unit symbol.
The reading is 1500 rpm
